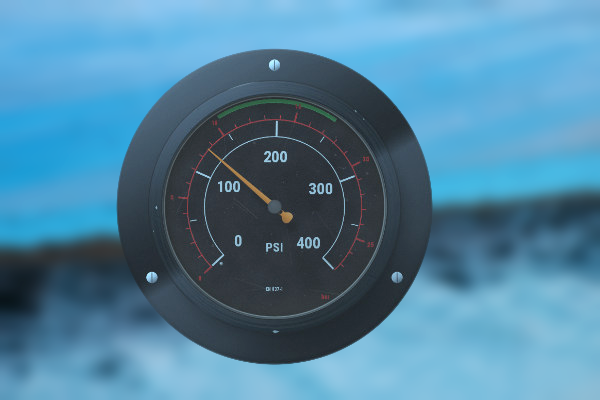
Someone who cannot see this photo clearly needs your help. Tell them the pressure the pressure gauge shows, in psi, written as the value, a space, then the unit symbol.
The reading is 125 psi
